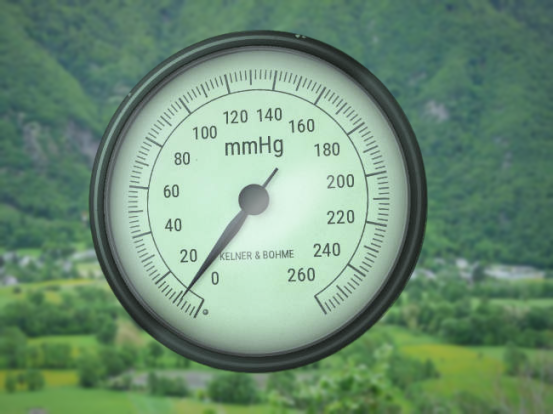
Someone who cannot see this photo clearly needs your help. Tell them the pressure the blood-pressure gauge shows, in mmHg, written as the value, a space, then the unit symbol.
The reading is 8 mmHg
